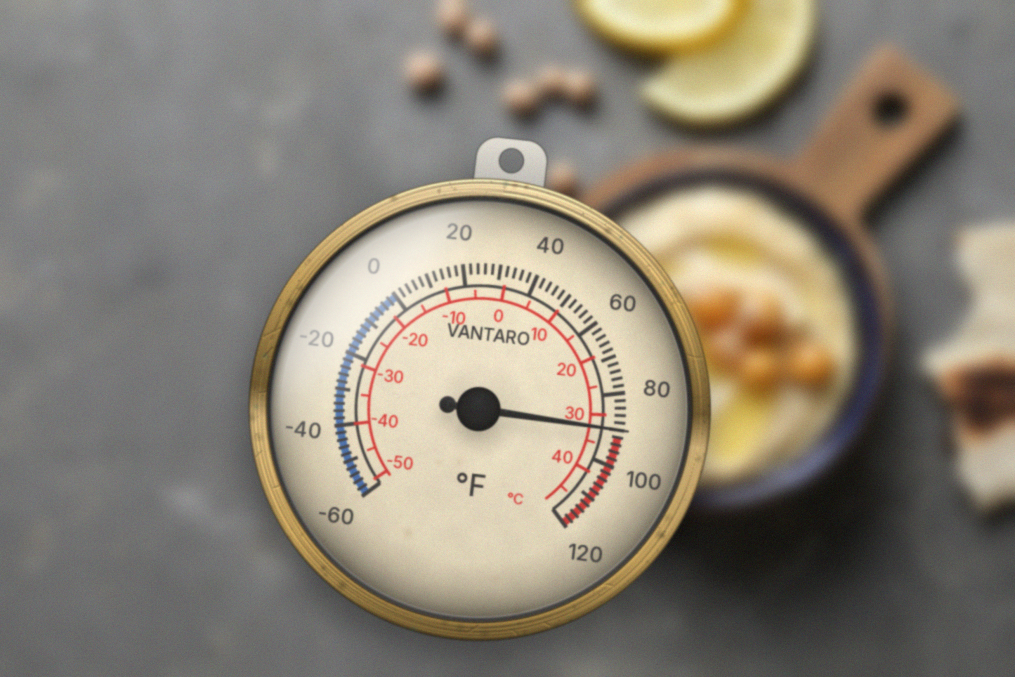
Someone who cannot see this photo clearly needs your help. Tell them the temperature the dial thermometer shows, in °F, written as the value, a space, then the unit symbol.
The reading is 90 °F
